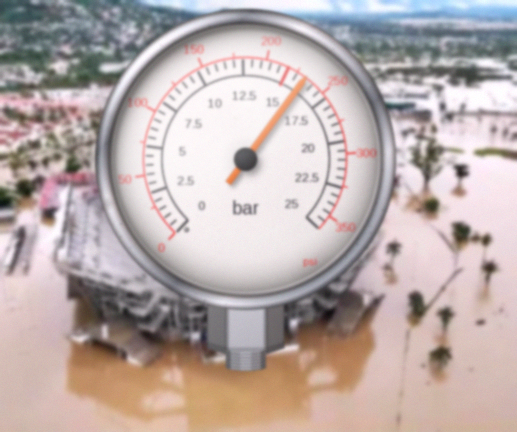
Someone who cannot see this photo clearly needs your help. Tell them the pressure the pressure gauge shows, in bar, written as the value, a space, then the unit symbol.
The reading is 16 bar
